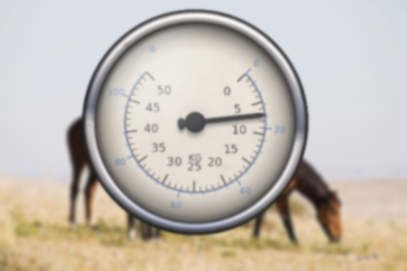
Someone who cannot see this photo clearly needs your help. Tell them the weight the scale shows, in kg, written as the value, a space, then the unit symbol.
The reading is 7 kg
